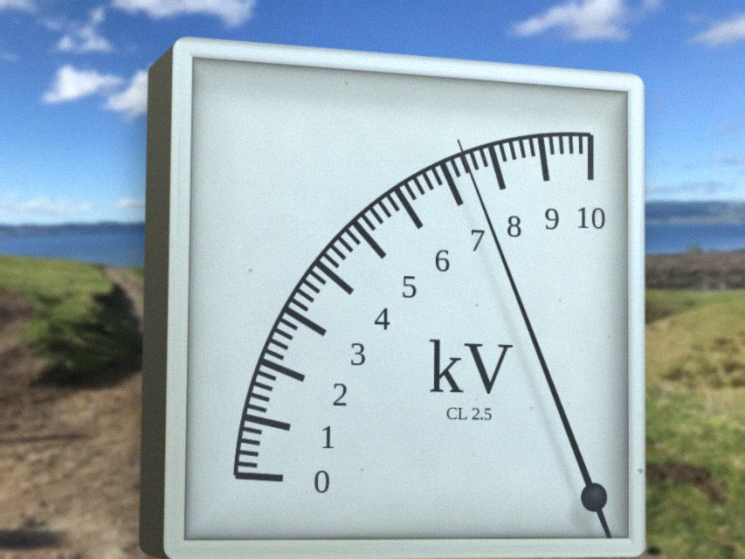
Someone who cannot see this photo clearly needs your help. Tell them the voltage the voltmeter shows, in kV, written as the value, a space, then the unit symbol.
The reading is 7.4 kV
